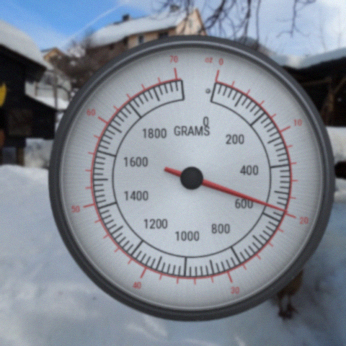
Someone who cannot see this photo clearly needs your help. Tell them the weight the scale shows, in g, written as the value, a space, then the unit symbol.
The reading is 560 g
